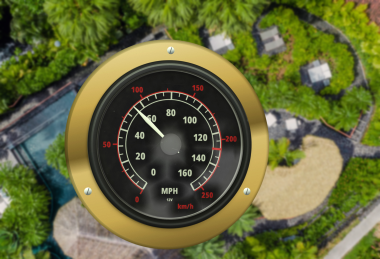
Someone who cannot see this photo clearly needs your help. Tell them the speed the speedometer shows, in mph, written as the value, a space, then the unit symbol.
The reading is 55 mph
